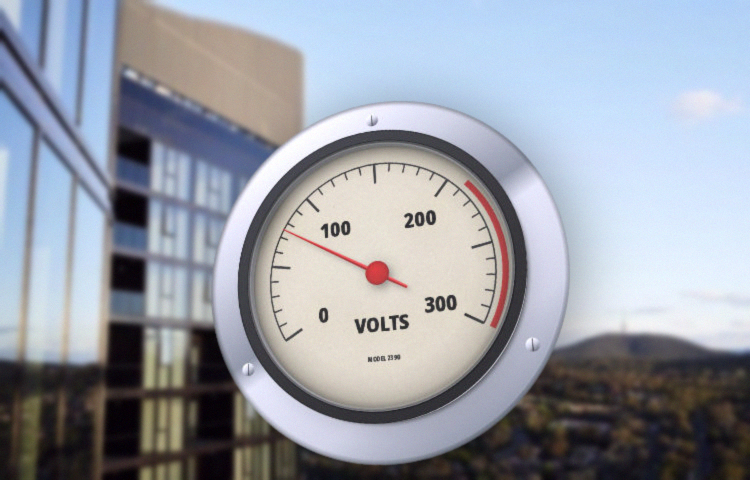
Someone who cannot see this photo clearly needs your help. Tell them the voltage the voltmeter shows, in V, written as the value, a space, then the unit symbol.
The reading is 75 V
